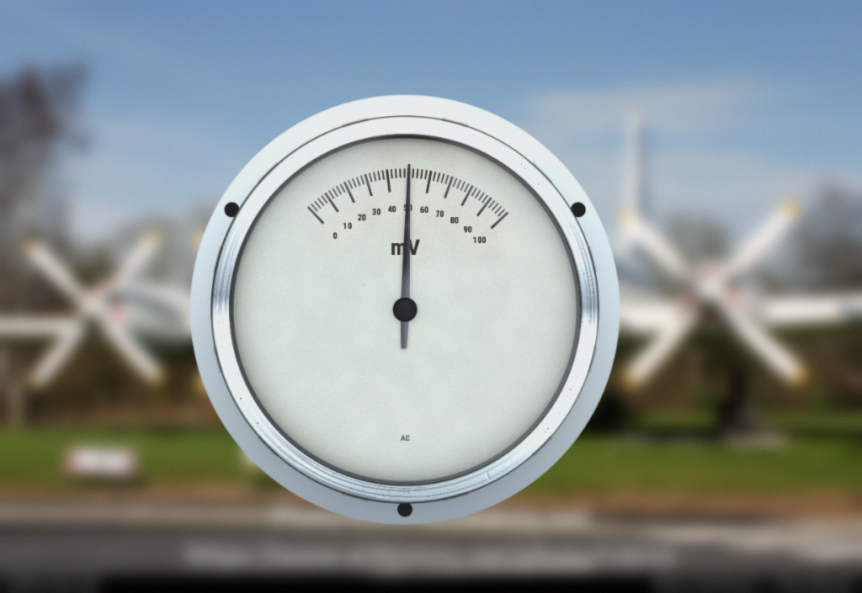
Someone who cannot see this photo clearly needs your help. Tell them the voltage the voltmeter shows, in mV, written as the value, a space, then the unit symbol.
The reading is 50 mV
